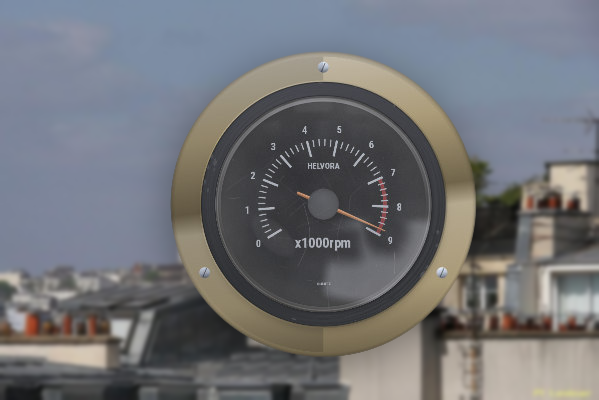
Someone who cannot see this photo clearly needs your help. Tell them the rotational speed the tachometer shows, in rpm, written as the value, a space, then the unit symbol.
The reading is 8800 rpm
